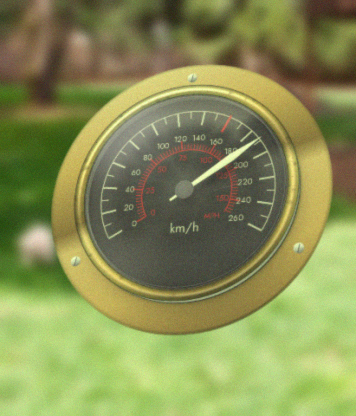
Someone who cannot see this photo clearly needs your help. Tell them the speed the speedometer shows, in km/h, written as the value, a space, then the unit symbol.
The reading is 190 km/h
